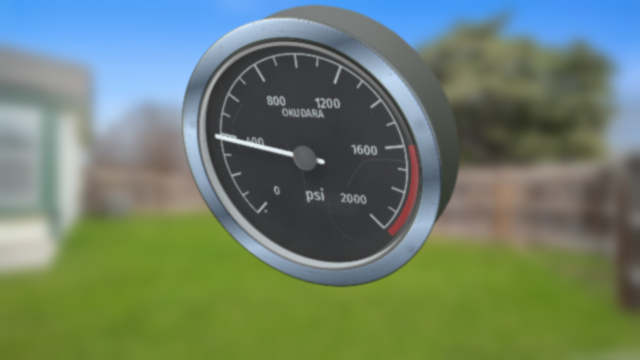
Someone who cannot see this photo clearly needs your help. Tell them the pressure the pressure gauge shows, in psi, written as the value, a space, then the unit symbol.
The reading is 400 psi
